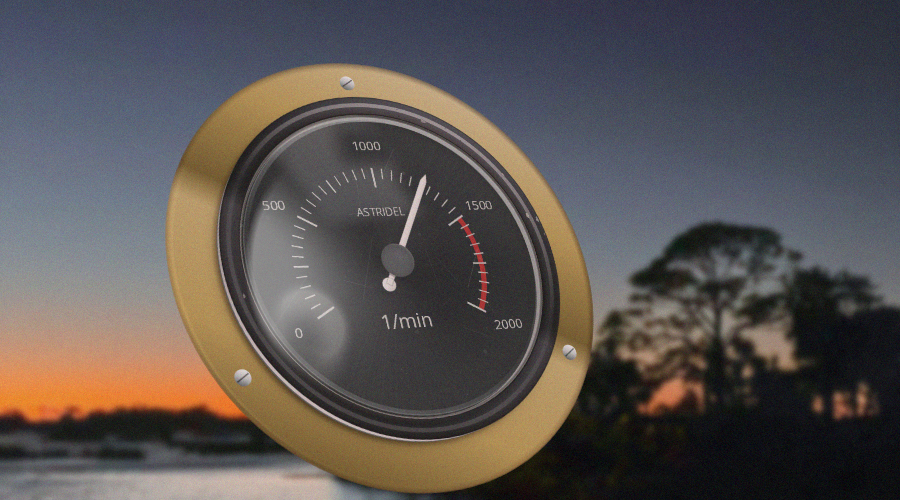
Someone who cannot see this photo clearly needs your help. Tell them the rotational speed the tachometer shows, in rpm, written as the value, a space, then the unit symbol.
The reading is 1250 rpm
